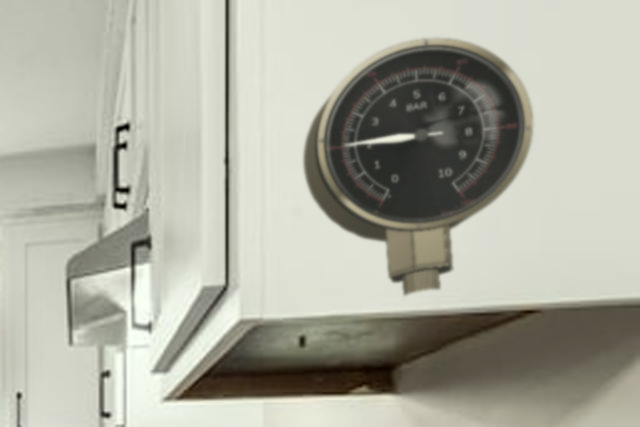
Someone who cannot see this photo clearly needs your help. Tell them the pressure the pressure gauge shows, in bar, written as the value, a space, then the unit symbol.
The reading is 2 bar
